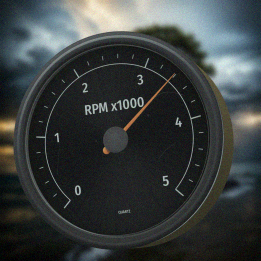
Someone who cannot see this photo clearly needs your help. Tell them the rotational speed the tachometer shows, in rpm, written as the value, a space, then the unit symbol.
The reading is 3400 rpm
